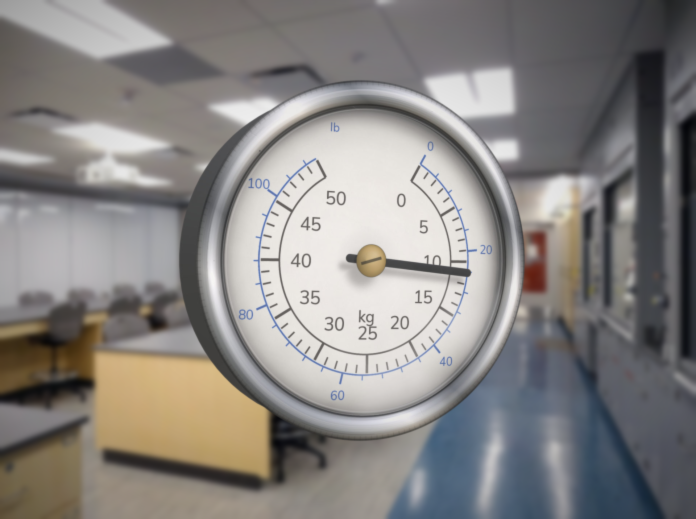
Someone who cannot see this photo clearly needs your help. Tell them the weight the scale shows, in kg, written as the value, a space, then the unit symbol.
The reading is 11 kg
